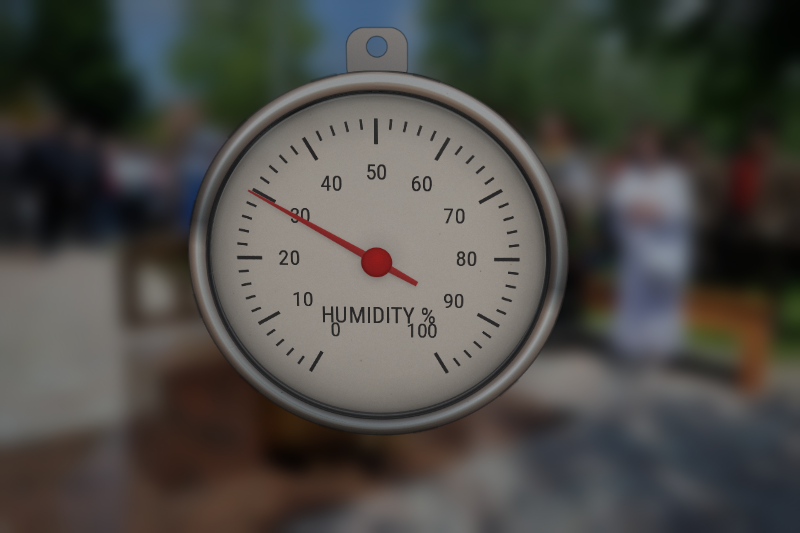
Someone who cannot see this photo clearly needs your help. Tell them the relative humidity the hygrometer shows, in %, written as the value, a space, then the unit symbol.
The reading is 30 %
